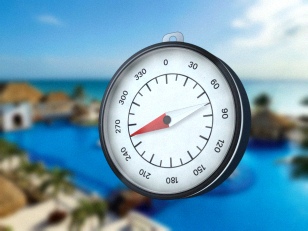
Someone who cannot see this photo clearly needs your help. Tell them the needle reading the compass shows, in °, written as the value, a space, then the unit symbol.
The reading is 255 °
